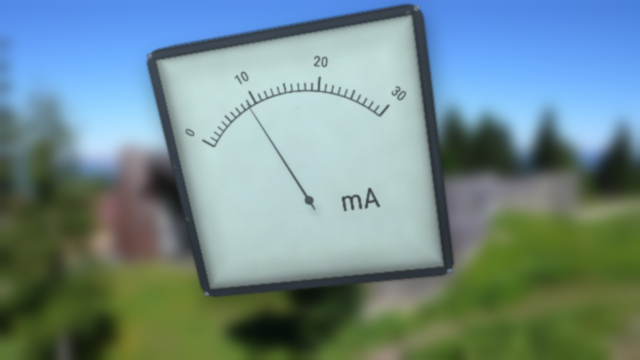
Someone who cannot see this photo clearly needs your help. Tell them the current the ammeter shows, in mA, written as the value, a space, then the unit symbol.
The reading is 9 mA
